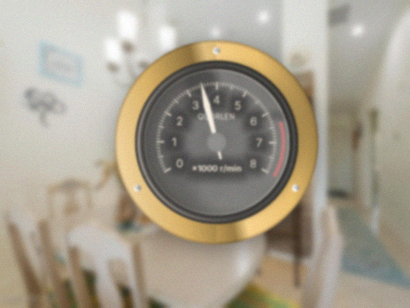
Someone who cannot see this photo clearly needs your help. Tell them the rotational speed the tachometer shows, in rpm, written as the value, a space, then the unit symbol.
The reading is 3500 rpm
